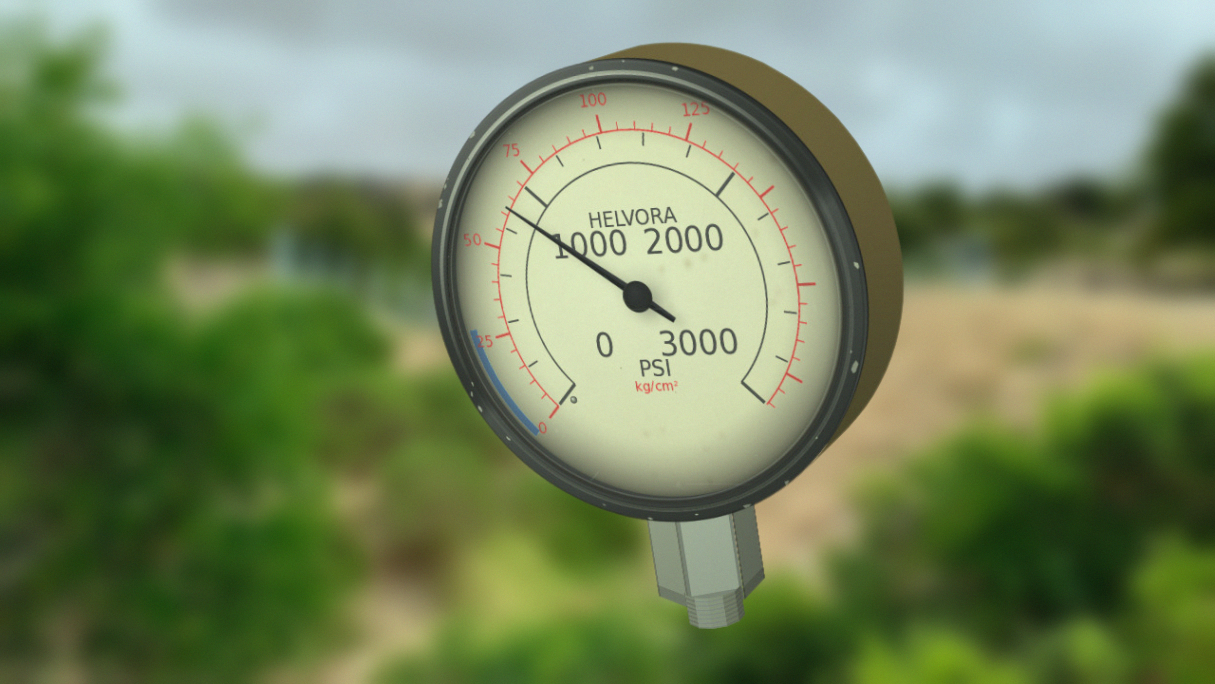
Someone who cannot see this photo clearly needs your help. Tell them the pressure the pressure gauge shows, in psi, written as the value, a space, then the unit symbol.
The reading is 900 psi
